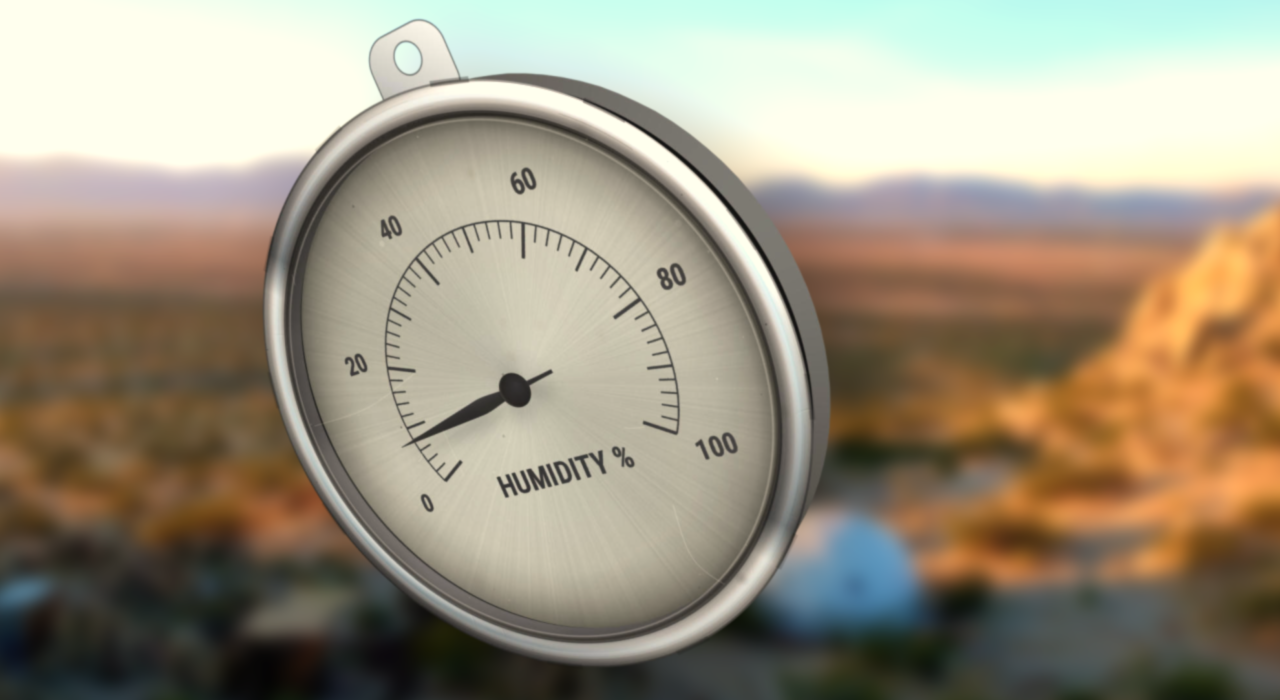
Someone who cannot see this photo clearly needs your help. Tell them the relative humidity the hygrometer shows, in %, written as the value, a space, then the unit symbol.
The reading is 8 %
